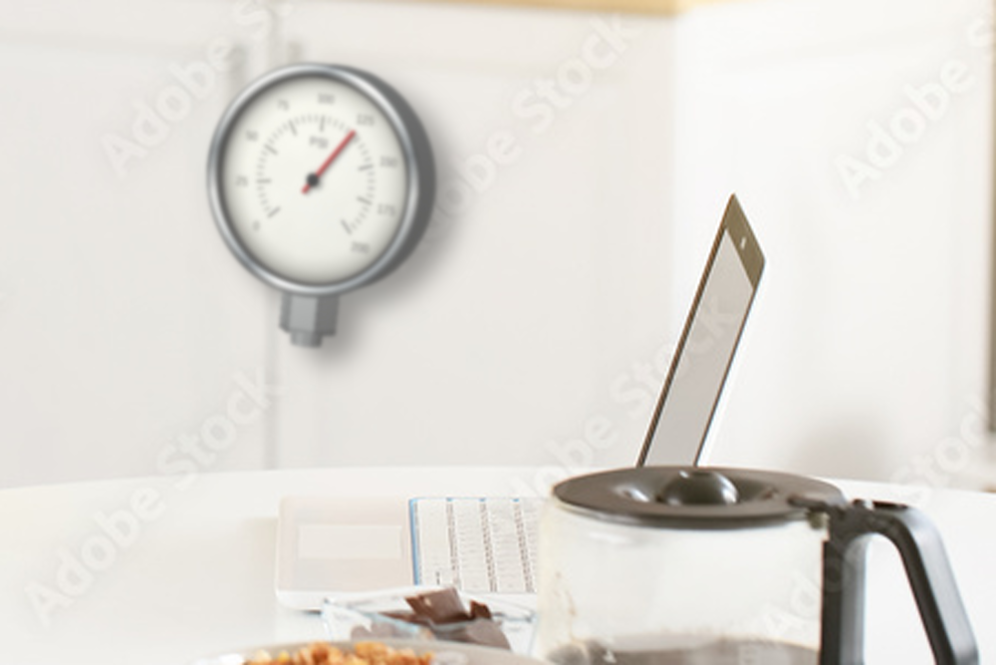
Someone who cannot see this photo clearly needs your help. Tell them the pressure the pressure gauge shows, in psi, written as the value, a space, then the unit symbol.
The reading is 125 psi
